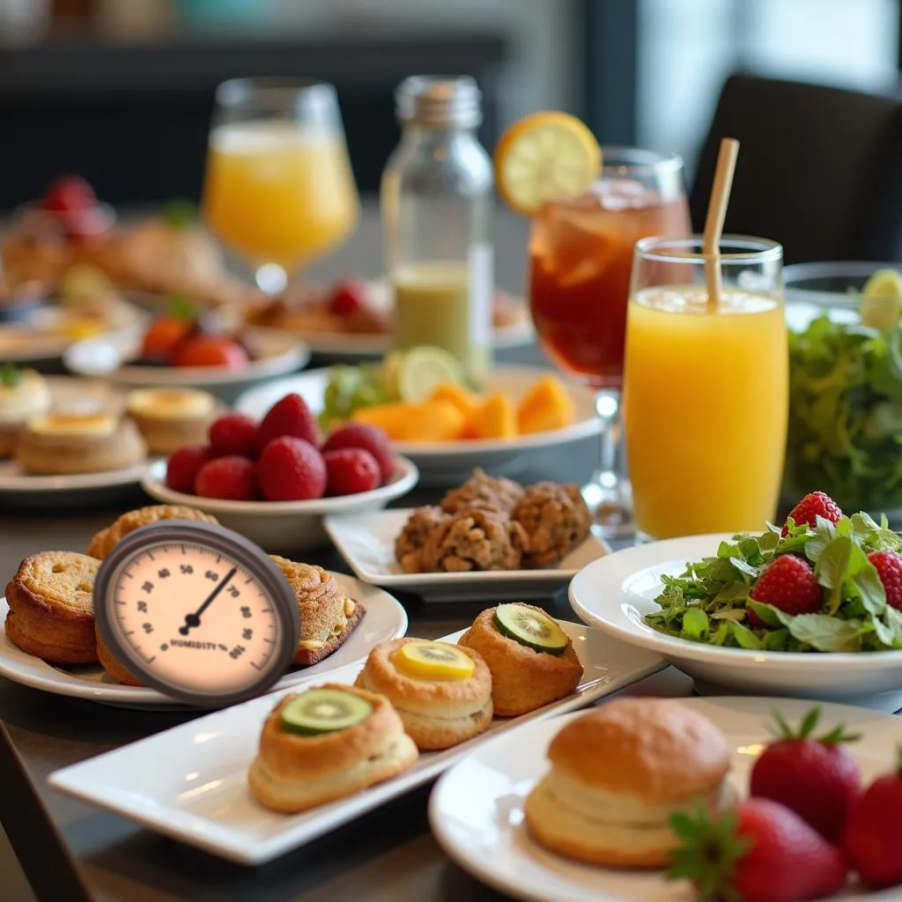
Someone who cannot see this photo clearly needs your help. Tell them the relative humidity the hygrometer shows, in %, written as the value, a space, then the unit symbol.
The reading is 65 %
